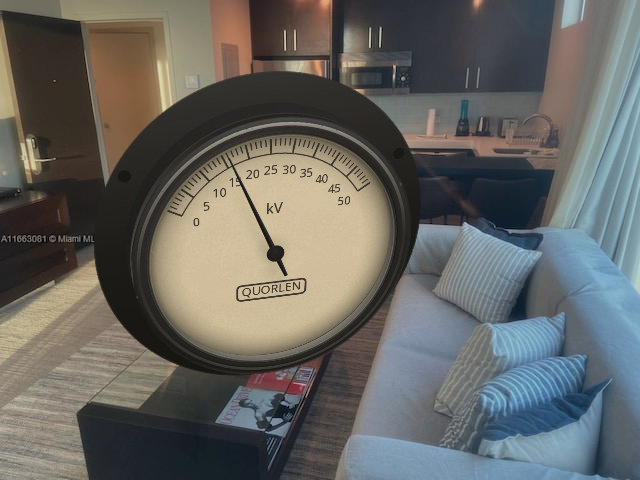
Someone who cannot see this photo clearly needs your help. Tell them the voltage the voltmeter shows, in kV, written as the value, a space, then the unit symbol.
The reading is 16 kV
